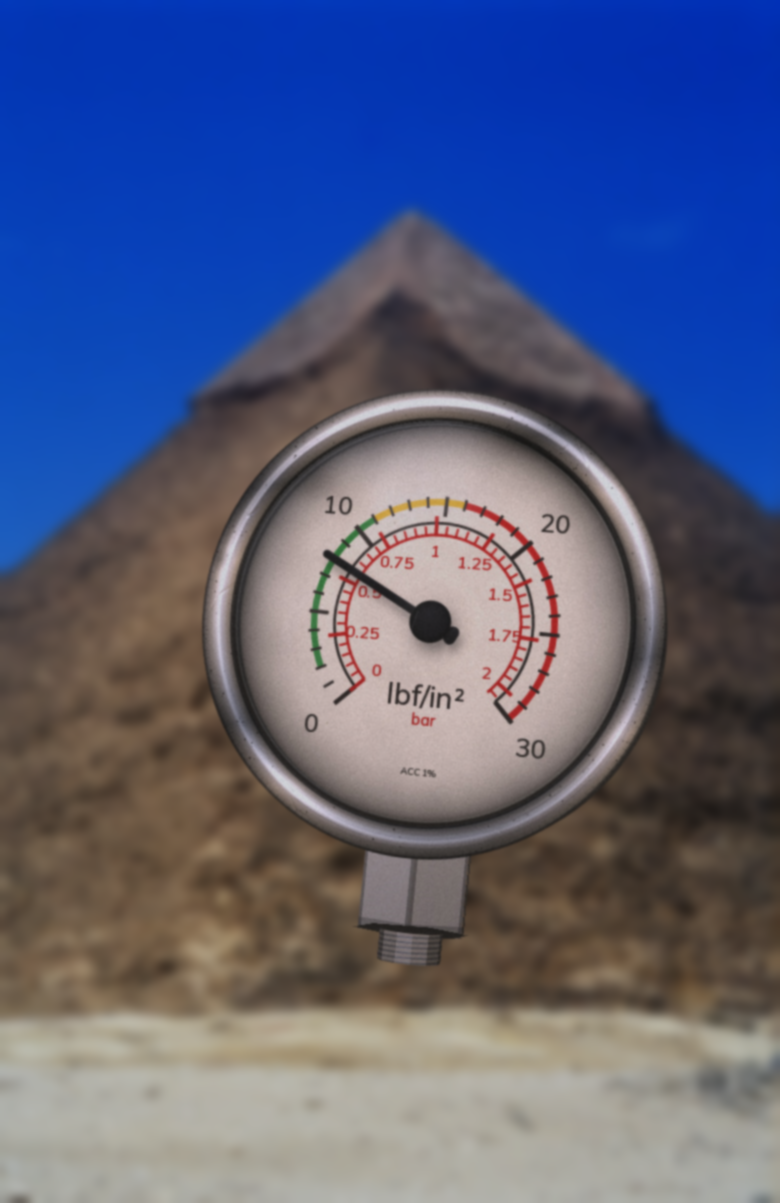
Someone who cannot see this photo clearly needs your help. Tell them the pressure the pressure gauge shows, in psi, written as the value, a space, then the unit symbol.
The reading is 8 psi
